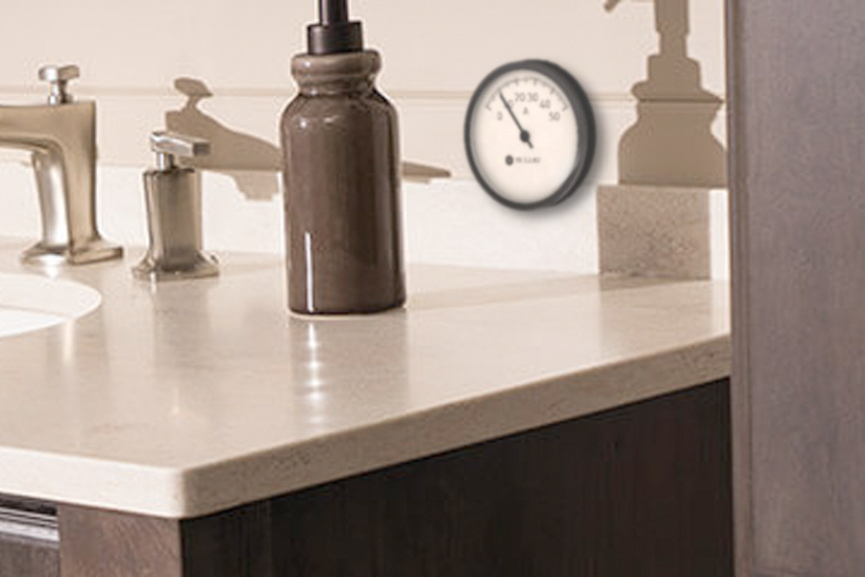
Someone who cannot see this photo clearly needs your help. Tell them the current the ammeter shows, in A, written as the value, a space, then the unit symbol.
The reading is 10 A
